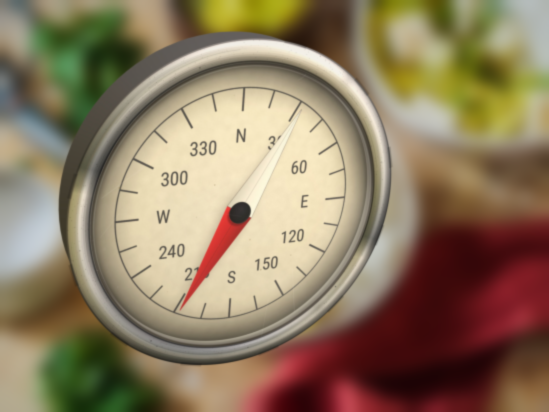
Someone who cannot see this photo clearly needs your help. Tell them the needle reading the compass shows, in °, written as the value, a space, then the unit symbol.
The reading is 210 °
